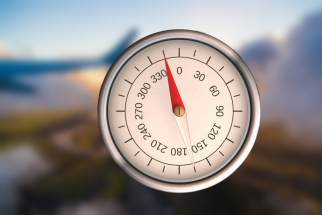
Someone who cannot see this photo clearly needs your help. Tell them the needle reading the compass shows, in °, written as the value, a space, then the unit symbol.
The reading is 345 °
